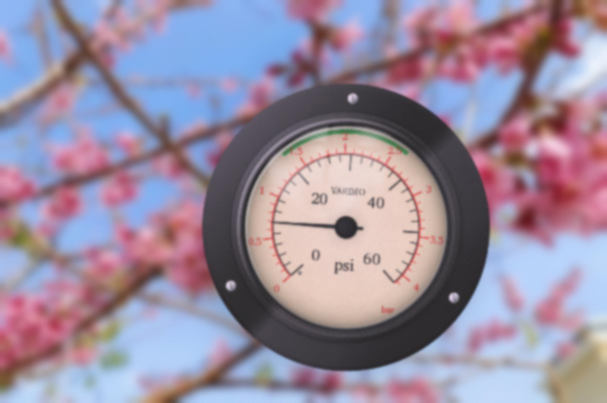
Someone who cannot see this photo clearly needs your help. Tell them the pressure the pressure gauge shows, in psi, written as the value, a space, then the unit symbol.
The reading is 10 psi
